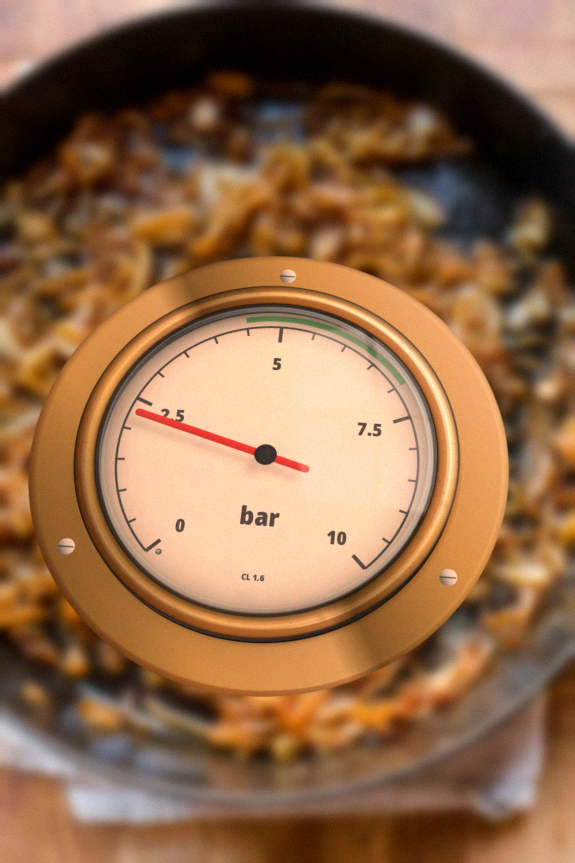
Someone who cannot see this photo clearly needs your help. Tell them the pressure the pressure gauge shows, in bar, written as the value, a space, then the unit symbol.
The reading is 2.25 bar
